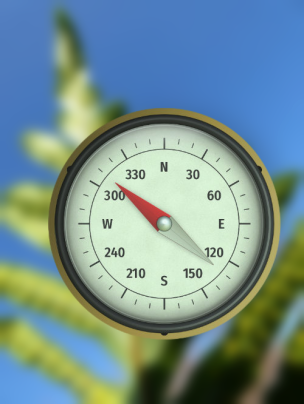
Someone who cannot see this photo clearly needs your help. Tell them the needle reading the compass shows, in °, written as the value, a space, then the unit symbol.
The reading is 310 °
